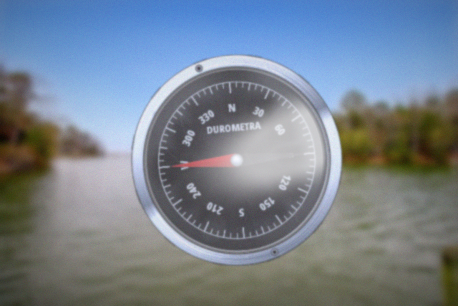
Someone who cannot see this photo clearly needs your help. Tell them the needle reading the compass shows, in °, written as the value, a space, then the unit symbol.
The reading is 270 °
